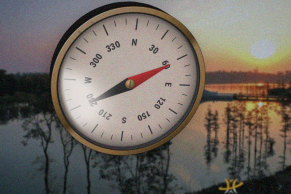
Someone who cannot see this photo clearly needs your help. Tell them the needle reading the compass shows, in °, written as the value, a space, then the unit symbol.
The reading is 60 °
